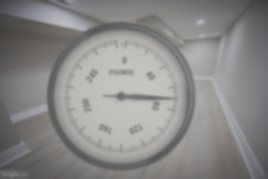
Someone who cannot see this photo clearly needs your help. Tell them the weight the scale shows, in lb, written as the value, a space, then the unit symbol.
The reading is 70 lb
